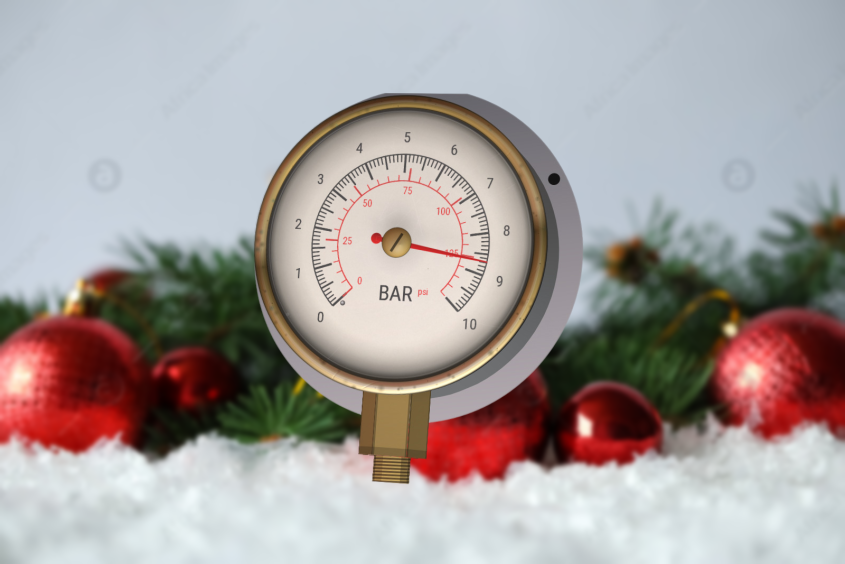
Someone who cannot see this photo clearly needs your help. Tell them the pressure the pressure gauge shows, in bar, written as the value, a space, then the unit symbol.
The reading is 8.7 bar
